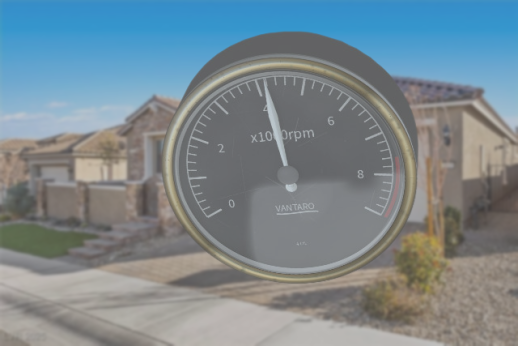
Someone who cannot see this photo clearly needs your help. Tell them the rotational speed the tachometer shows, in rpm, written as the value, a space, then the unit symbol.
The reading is 4200 rpm
